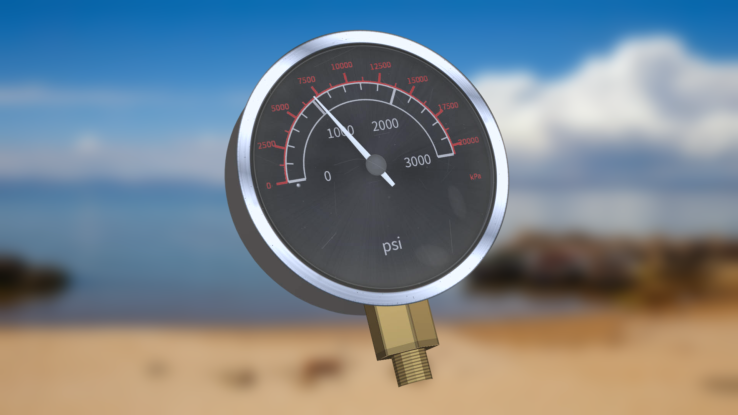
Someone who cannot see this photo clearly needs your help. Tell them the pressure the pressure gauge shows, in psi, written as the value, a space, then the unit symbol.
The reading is 1000 psi
